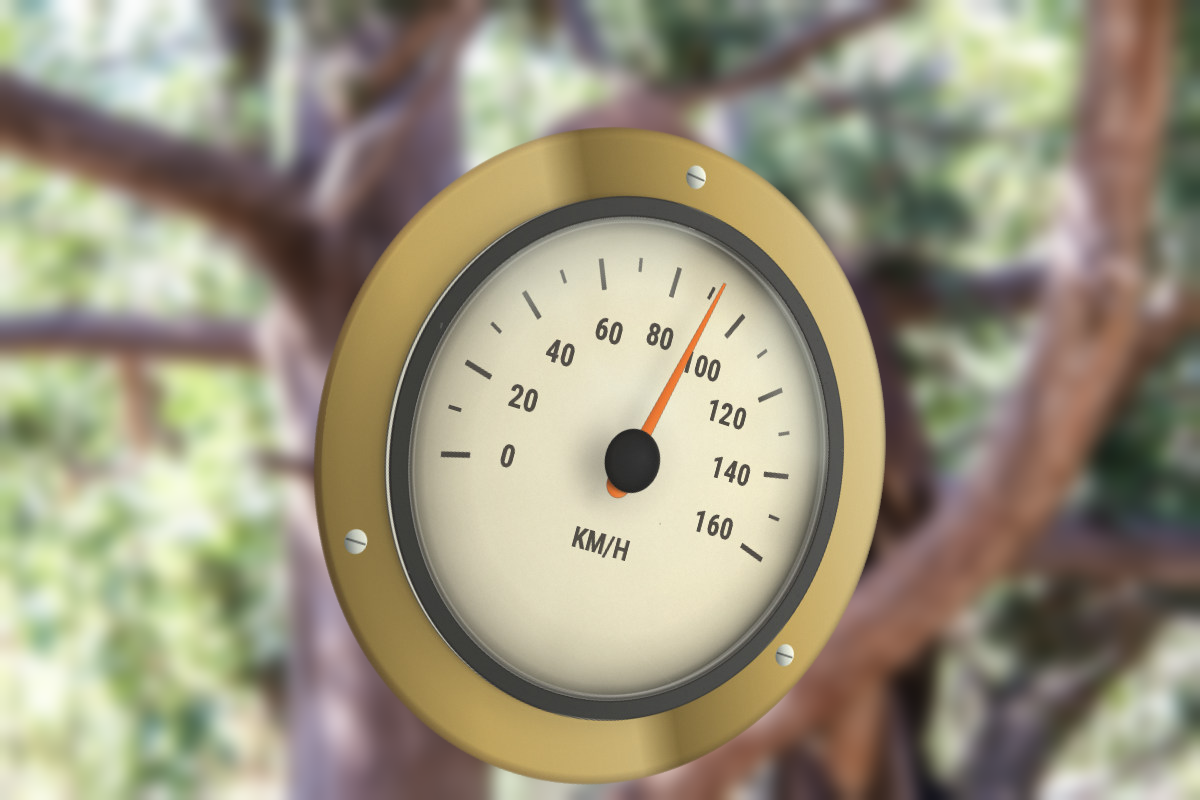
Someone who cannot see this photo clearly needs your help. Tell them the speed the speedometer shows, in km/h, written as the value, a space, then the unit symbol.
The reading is 90 km/h
